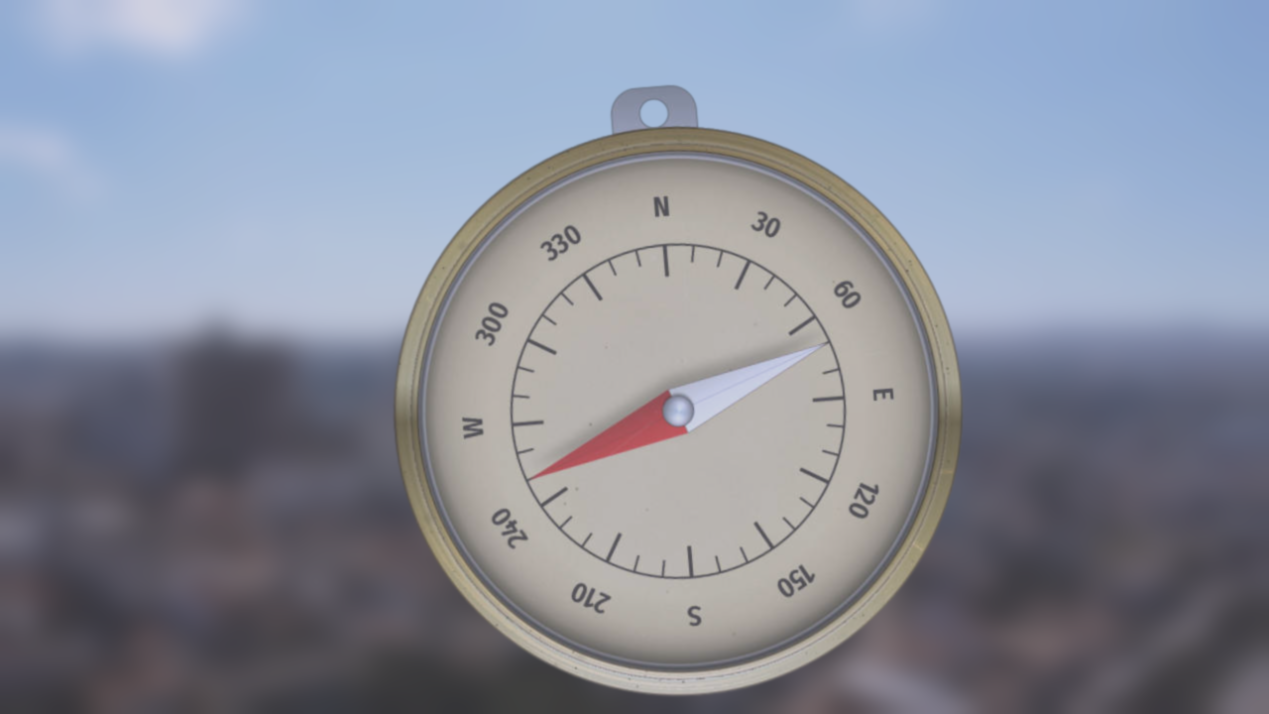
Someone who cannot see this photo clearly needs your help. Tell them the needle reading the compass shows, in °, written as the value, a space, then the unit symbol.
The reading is 250 °
